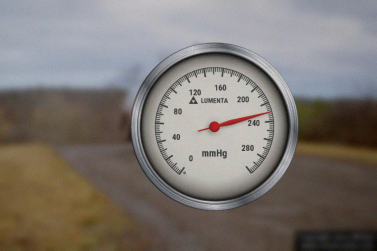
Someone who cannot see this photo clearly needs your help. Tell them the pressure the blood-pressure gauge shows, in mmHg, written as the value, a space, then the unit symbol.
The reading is 230 mmHg
